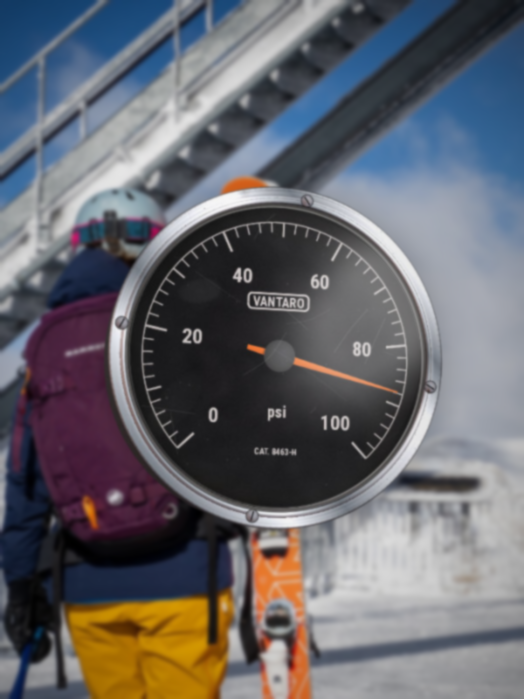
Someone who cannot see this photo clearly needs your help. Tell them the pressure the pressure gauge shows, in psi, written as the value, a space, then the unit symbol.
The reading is 88 psi
